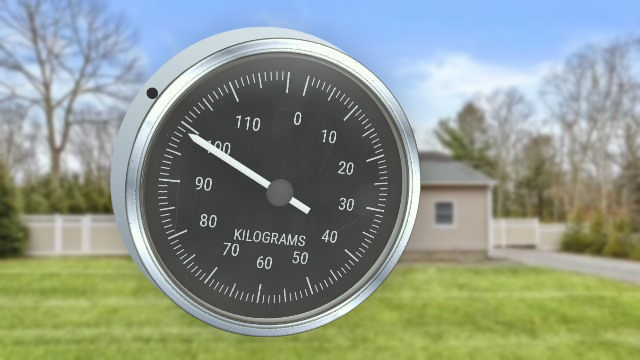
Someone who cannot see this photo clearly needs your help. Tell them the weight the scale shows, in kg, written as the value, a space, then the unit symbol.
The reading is 99 kg
